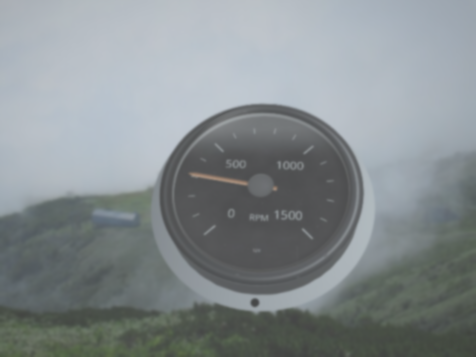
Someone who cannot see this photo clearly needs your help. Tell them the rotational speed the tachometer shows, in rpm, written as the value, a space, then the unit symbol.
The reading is 300 rpm
